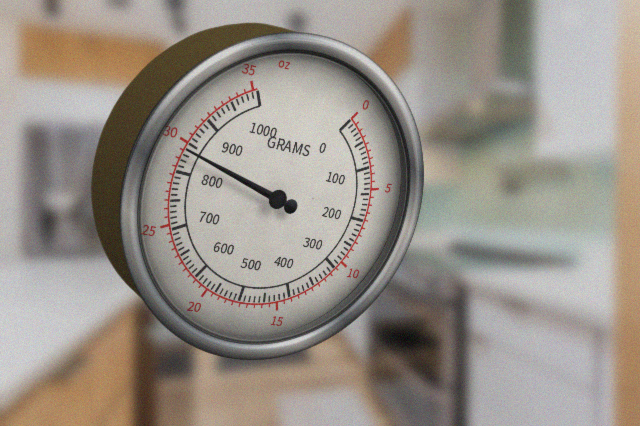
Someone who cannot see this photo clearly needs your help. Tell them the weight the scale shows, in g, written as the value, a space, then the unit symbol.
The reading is 840 g
